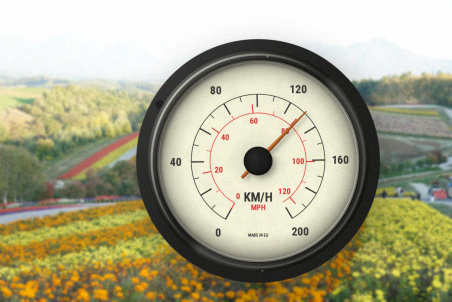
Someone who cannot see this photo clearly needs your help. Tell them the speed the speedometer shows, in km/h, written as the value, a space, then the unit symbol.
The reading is 130 km/h
